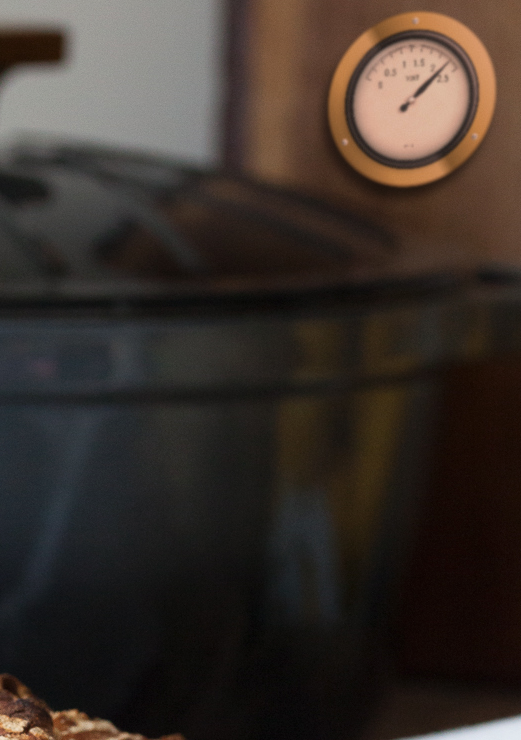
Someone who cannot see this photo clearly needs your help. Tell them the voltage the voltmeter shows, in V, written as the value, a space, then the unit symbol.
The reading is 2.25 V
